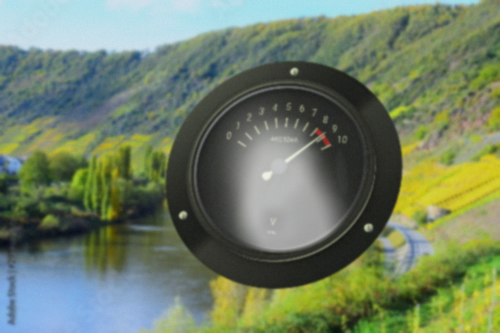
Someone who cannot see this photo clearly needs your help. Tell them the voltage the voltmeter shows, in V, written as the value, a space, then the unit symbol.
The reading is 9 V
